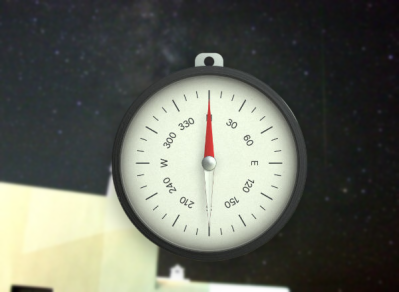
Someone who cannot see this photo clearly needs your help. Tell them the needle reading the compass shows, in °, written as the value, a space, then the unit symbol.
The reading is 0 °
